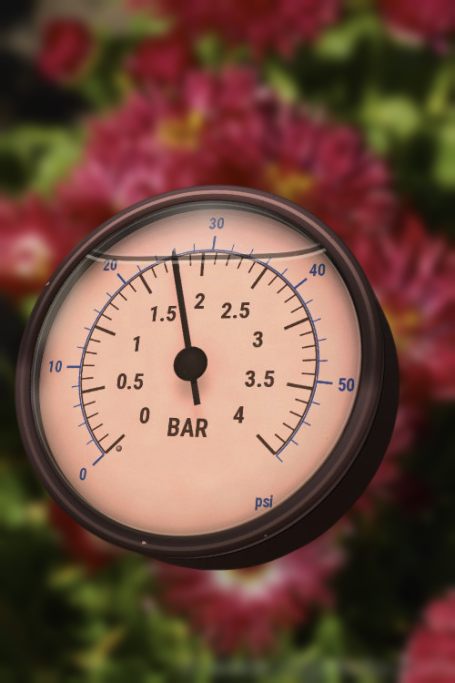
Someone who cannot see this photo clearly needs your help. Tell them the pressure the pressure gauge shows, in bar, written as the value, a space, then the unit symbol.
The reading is 1.8 bar
